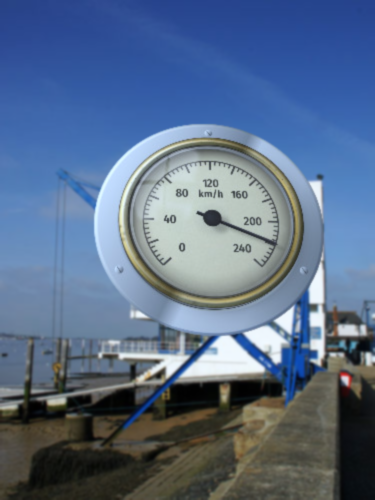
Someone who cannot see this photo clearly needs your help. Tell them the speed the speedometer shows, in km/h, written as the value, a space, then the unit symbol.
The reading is 220 km/h
